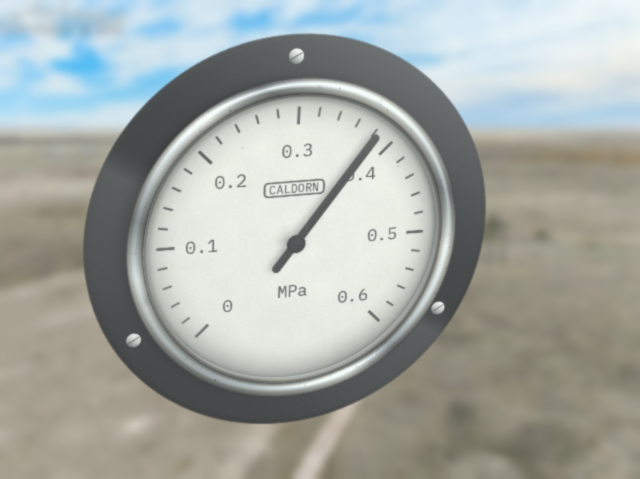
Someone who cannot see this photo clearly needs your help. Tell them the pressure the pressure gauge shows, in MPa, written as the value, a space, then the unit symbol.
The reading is 0.38 MPa
